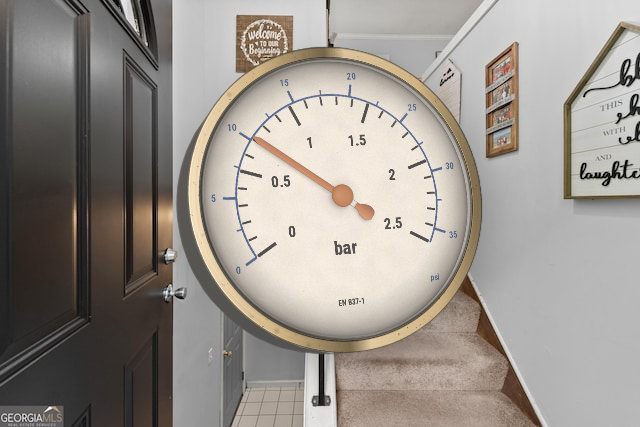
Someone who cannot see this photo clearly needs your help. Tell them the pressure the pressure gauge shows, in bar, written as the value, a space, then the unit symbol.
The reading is 0.7 bar
